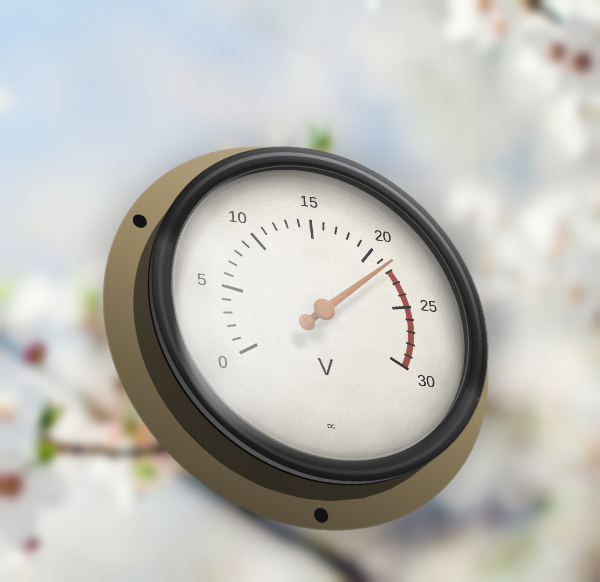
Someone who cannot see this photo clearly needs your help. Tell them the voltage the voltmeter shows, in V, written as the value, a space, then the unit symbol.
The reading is 21.5 V
